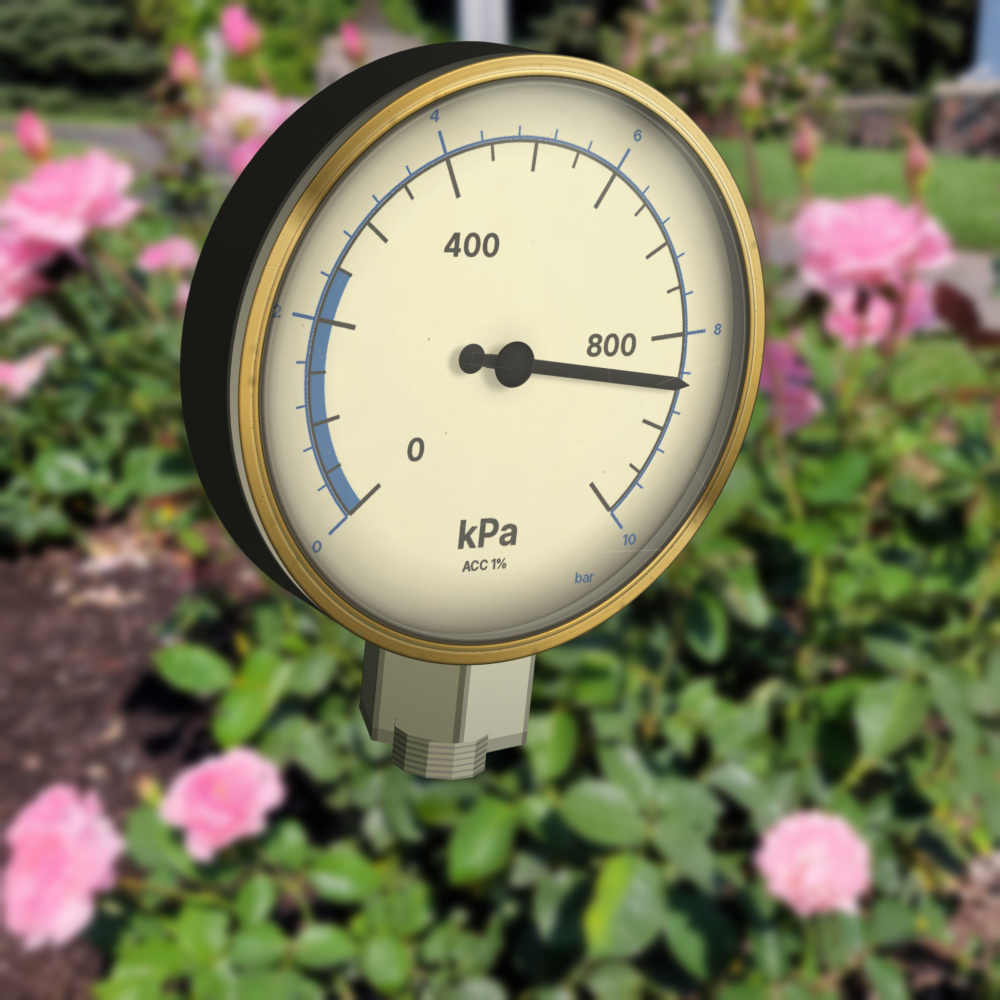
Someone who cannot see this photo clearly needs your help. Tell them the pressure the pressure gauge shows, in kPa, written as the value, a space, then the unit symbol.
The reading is 850 kPa
